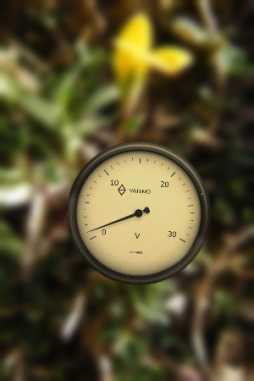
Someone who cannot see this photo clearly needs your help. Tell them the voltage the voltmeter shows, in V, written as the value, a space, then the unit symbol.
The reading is 1 V
